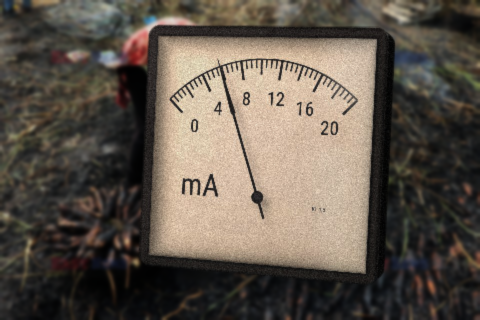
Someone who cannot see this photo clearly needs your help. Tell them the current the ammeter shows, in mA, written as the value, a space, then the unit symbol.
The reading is 6 mA
